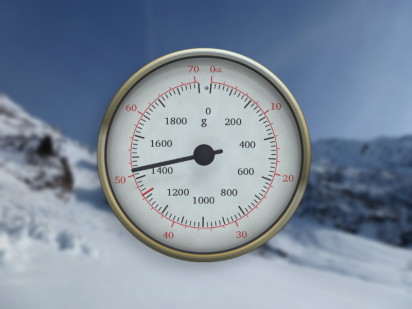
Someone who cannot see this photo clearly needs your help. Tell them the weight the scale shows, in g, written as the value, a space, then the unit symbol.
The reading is 1440 g
